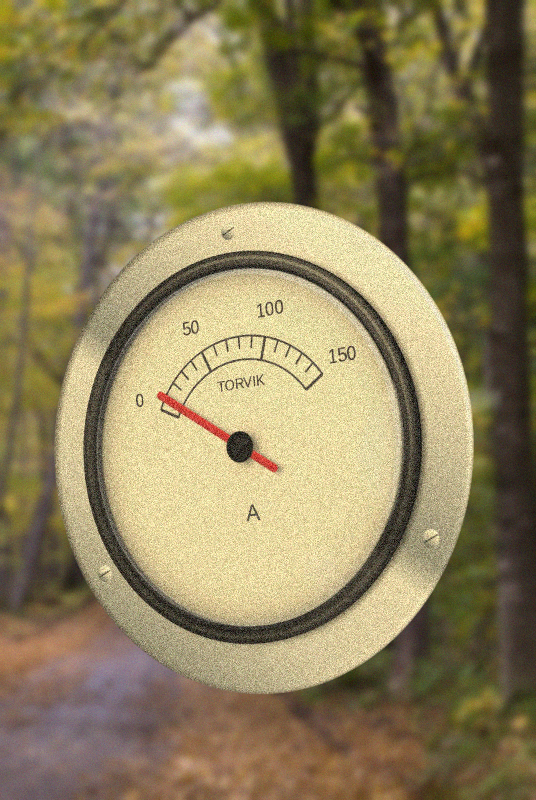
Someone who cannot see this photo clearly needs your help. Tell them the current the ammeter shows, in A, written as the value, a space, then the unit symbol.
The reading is 10 A
